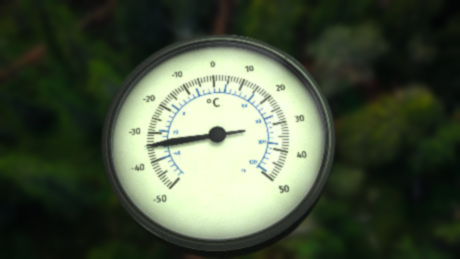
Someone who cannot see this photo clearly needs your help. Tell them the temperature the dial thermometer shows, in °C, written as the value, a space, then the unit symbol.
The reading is -35 °C
